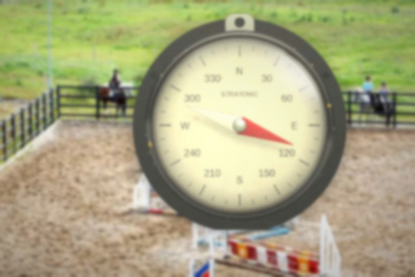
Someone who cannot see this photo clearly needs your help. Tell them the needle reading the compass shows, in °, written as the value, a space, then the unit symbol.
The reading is 110 °
